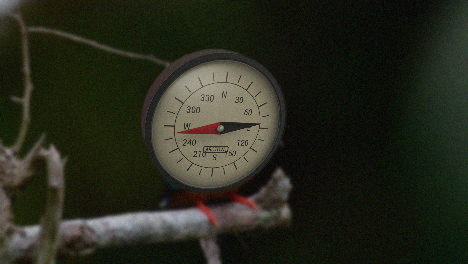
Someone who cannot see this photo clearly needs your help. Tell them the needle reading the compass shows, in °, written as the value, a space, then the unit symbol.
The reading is 262.5 °
